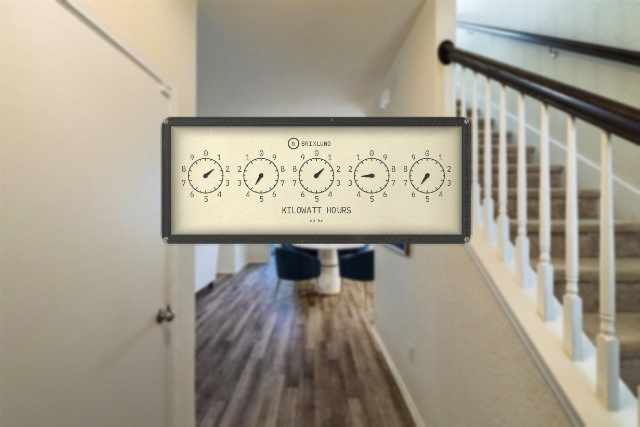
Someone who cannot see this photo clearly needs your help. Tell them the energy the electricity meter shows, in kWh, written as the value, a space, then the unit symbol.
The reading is 14126 kWh
